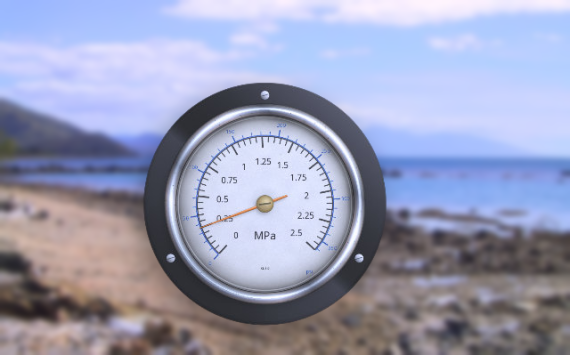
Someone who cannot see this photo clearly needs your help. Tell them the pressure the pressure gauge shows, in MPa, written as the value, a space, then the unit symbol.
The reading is 0.25 MPa
